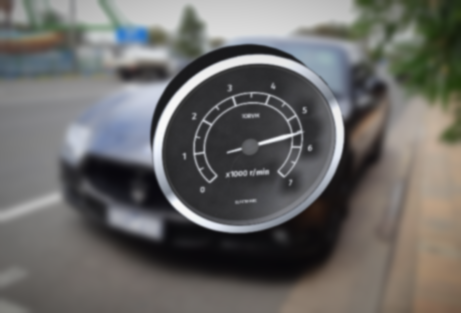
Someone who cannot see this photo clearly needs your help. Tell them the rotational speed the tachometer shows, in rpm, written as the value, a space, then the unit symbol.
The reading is 5500 rpm
